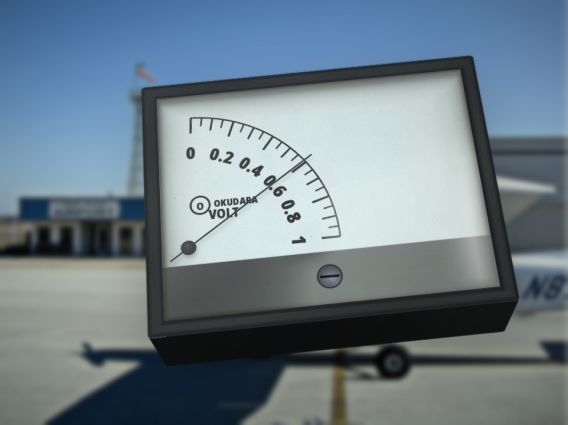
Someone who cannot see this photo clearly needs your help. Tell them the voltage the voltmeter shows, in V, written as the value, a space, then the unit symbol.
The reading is 0.6 V
